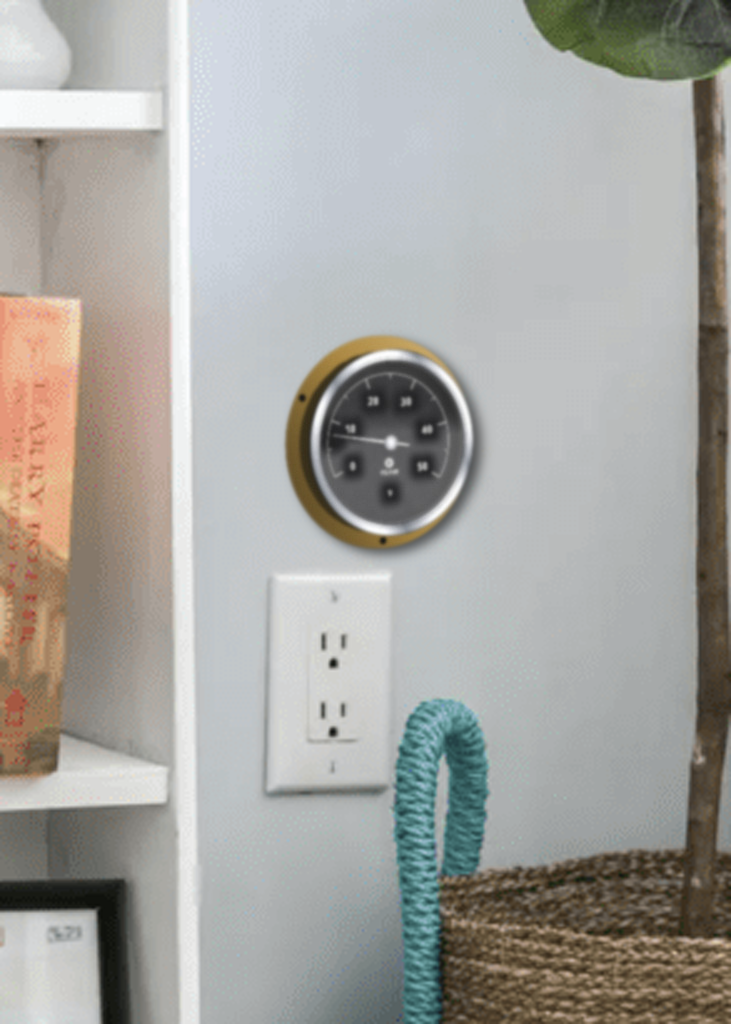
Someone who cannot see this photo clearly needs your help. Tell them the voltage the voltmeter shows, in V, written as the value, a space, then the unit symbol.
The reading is 7.5 V
